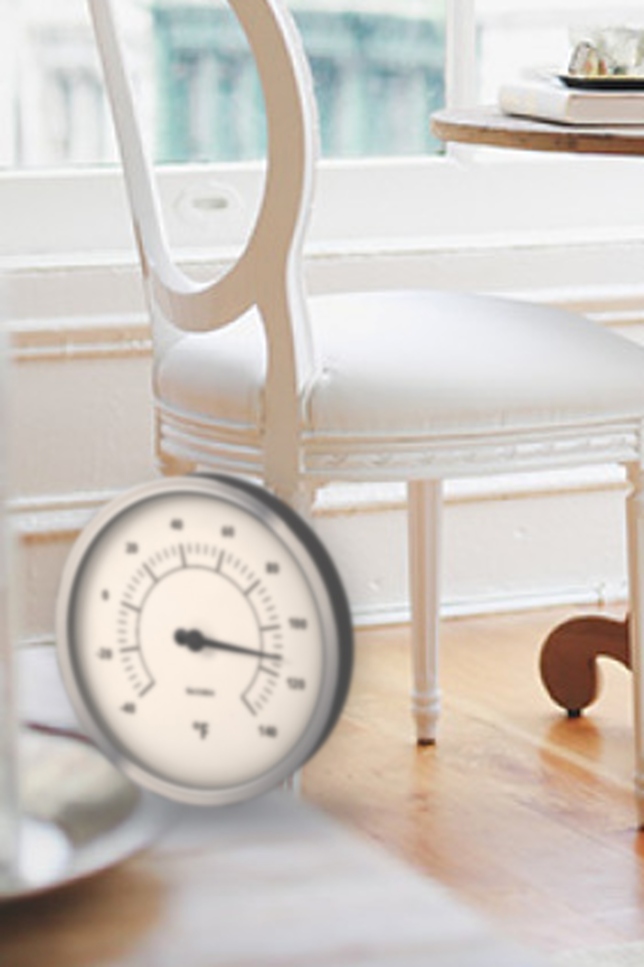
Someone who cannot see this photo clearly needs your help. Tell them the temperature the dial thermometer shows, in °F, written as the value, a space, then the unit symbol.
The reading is 112 °F
